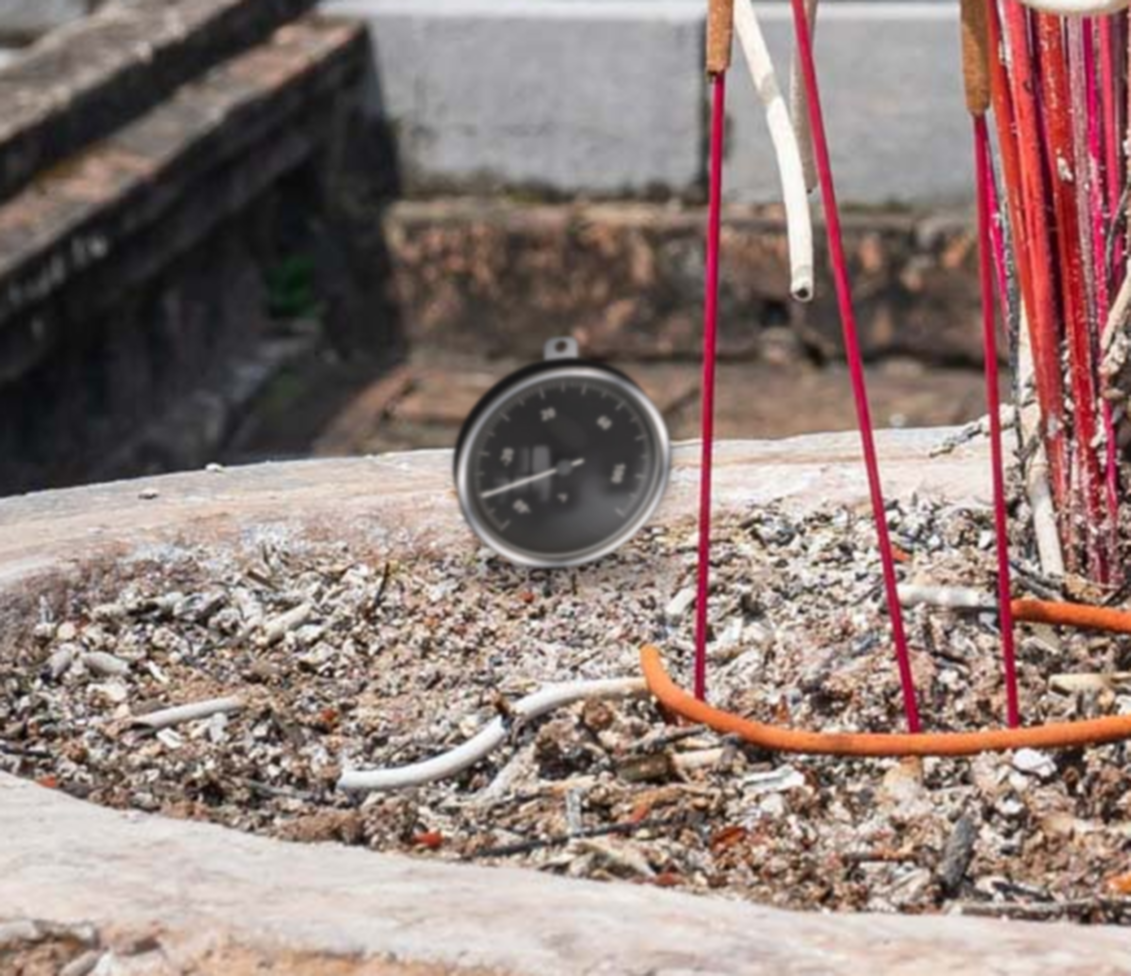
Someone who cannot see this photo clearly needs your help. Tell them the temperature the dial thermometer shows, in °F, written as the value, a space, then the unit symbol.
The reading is -40 °F
